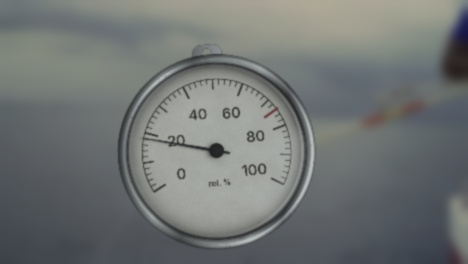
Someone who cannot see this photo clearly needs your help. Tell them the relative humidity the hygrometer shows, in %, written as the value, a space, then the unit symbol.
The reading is 18 %
